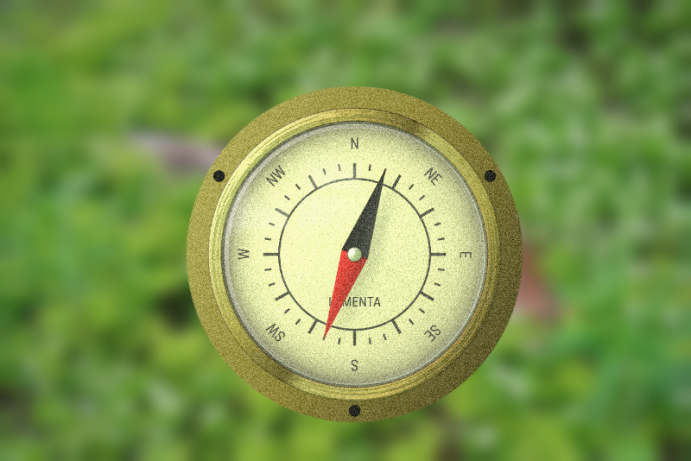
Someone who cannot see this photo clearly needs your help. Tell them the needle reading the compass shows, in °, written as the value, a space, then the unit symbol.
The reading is 200 °
